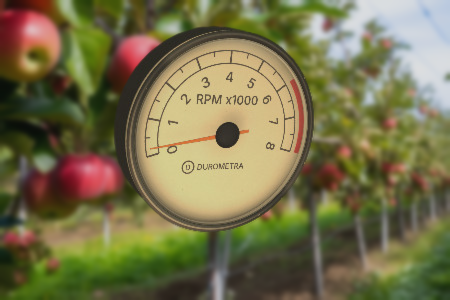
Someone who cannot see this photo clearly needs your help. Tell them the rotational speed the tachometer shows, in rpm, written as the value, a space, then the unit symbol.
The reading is 250 rpm
